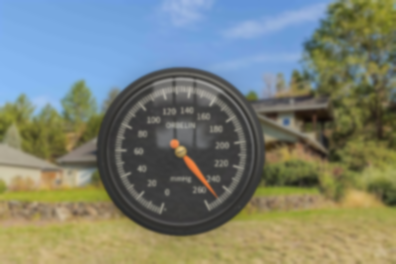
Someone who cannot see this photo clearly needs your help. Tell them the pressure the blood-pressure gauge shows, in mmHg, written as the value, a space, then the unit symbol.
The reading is 250 mmHg
